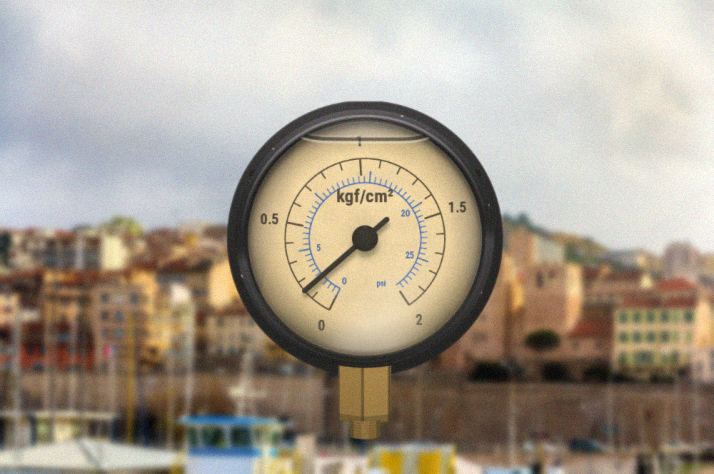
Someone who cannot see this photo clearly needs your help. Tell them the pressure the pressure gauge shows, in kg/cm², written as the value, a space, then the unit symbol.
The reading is 0.15 kg/cm²
